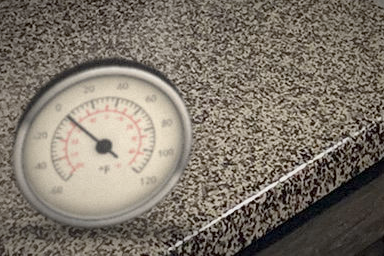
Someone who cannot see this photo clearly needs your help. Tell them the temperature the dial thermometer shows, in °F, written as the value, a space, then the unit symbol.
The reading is 0 °F
